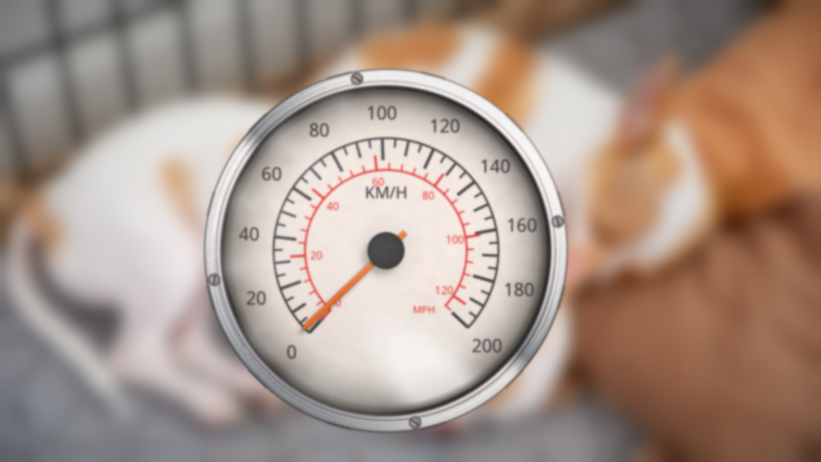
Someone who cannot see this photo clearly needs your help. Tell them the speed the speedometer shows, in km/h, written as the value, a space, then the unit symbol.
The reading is 2.5 km/h
